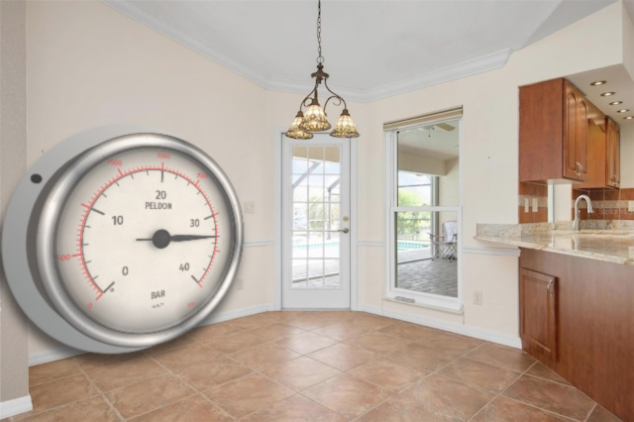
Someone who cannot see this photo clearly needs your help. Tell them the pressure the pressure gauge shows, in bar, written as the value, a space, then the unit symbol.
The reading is 33 bar
